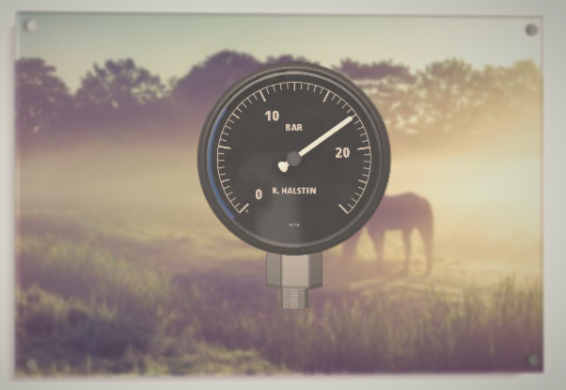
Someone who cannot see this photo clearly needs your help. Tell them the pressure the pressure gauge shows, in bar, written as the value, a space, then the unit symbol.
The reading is 17.5 bar
